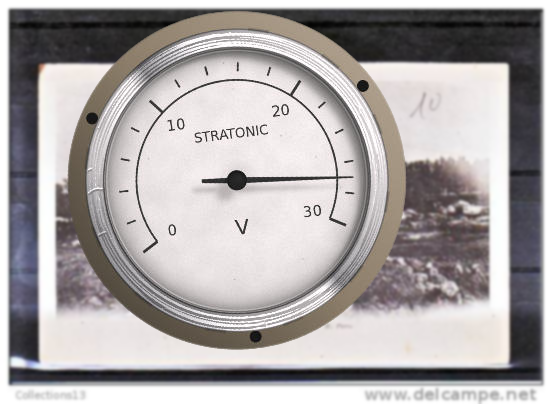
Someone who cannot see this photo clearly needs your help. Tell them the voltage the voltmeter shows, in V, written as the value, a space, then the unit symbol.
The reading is 27 V
